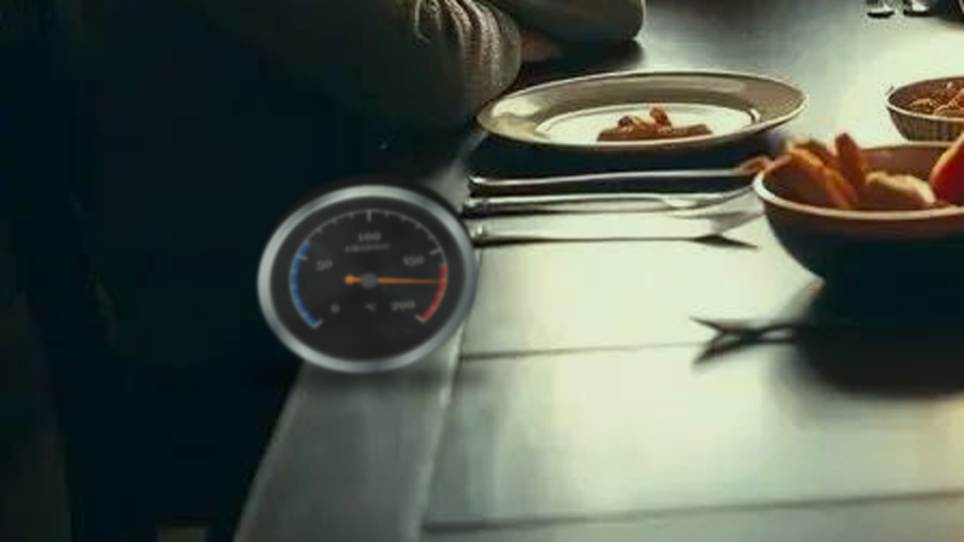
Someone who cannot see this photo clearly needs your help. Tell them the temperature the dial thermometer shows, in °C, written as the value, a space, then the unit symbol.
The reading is 170 °C
